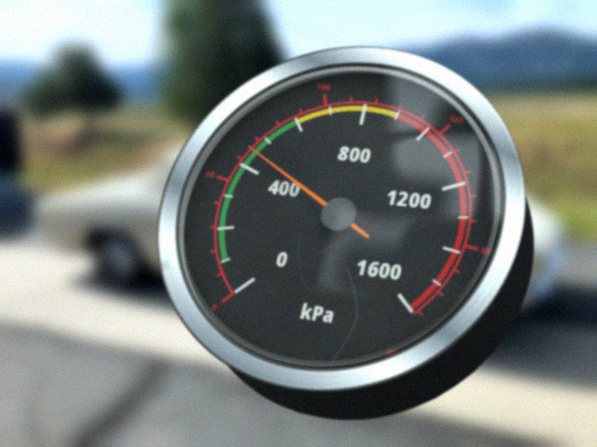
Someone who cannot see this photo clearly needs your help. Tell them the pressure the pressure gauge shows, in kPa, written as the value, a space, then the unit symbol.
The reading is 450 kPa
